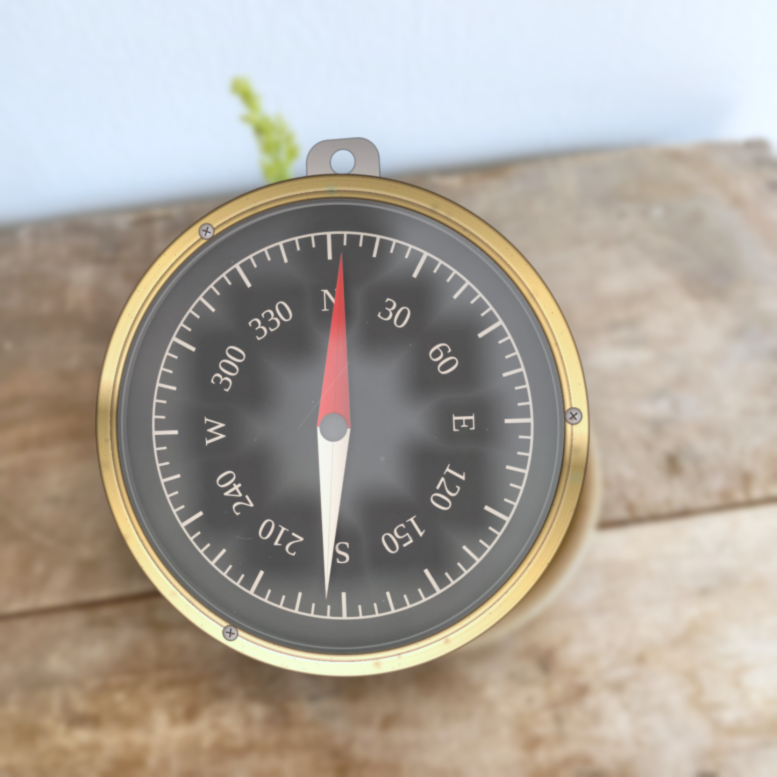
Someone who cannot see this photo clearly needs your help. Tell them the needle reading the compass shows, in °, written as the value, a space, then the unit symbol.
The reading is 5 °
